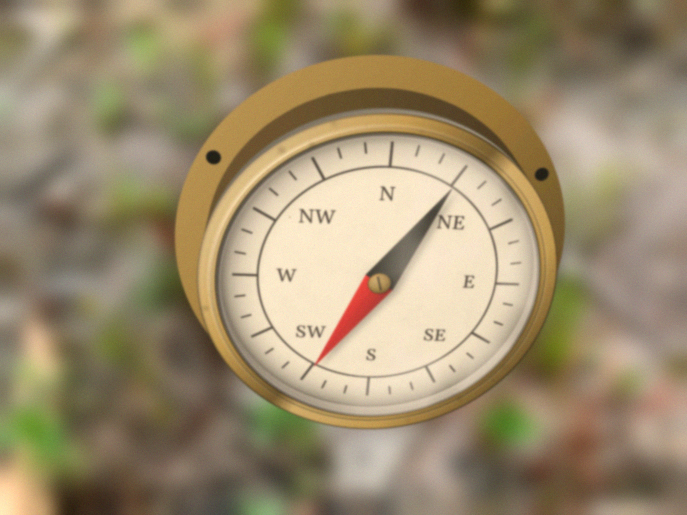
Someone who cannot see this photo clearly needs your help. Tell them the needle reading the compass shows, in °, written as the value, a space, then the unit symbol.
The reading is 210 °
